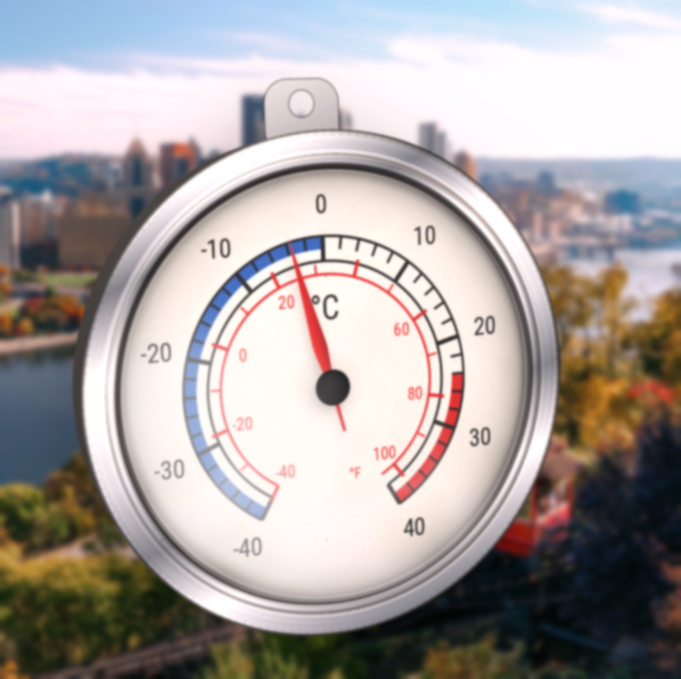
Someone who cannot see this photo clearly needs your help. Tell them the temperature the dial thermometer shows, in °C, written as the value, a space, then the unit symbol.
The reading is -4 °C
